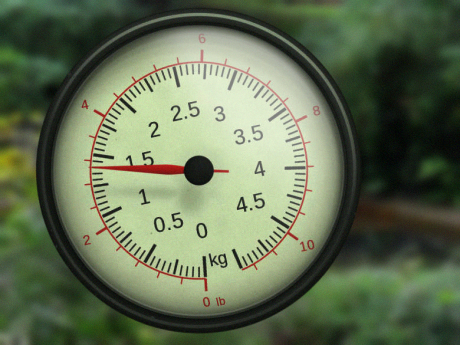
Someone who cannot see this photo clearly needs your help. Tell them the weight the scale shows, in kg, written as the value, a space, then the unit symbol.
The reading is 1.4 kg
